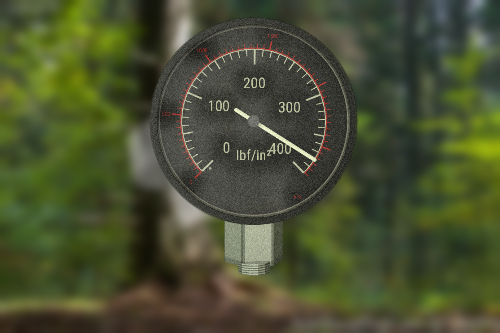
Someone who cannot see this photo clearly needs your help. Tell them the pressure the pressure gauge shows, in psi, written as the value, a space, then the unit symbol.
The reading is 380 psi
